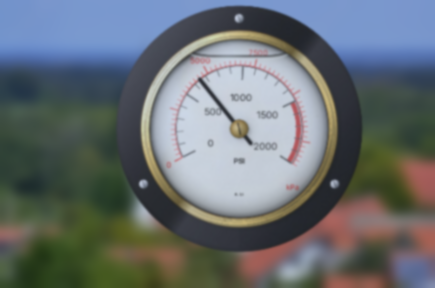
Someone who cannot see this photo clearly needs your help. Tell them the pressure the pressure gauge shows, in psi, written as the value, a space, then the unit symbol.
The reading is 650 psi
